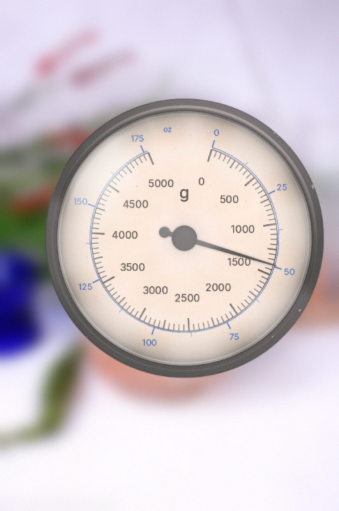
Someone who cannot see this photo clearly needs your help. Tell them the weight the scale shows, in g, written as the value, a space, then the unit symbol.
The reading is 1400 g
